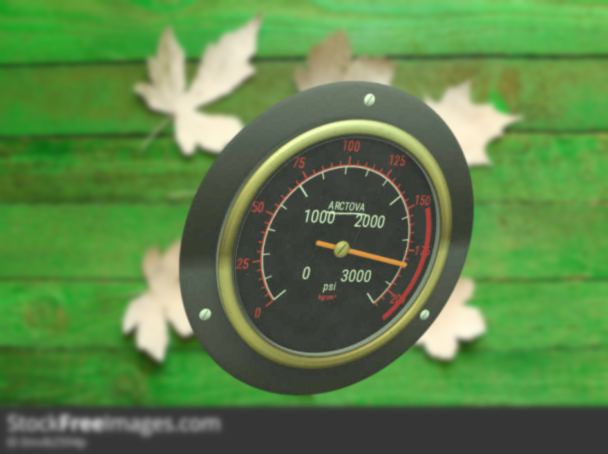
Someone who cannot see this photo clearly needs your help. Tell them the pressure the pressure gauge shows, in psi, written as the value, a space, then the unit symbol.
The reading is 2600 psi
